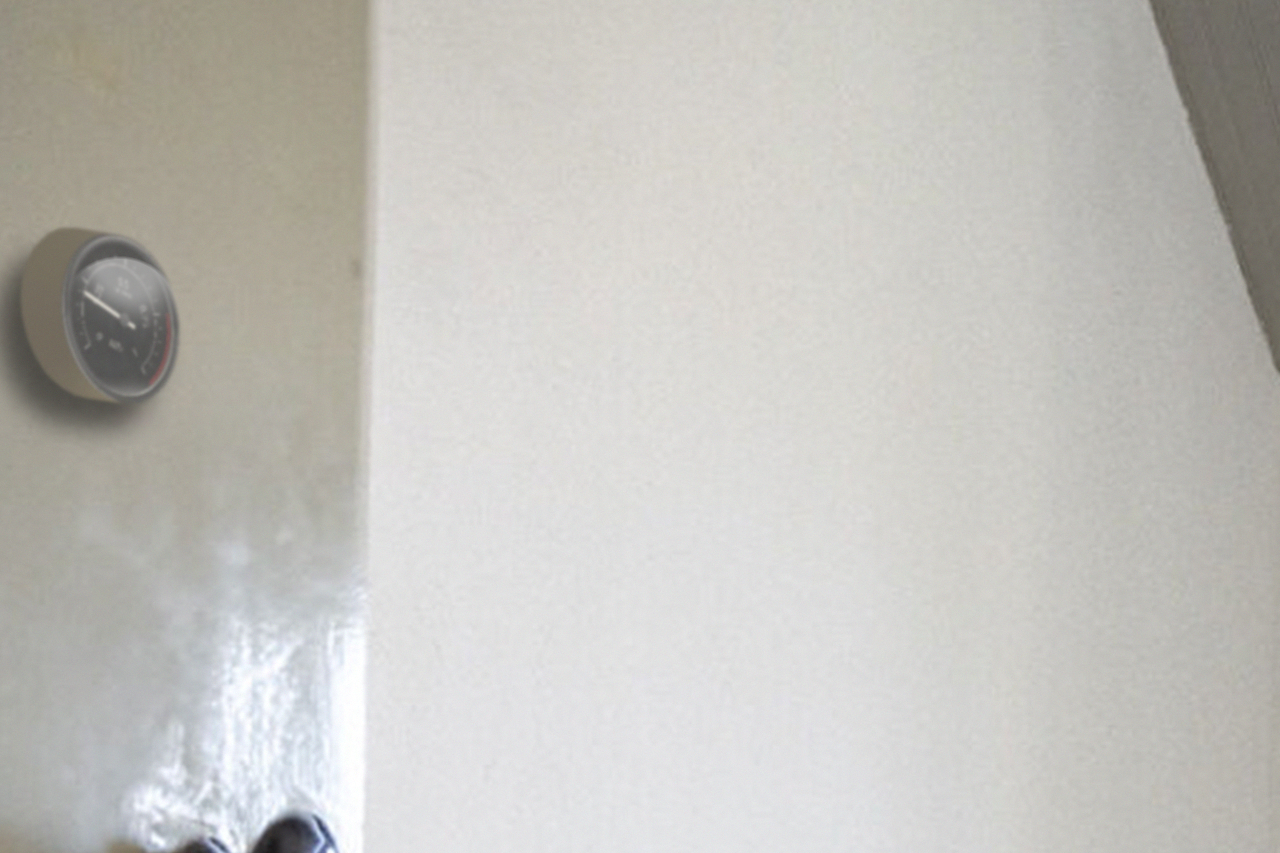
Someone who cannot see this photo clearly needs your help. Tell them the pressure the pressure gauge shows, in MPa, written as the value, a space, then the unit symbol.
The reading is 0.2 MPa
